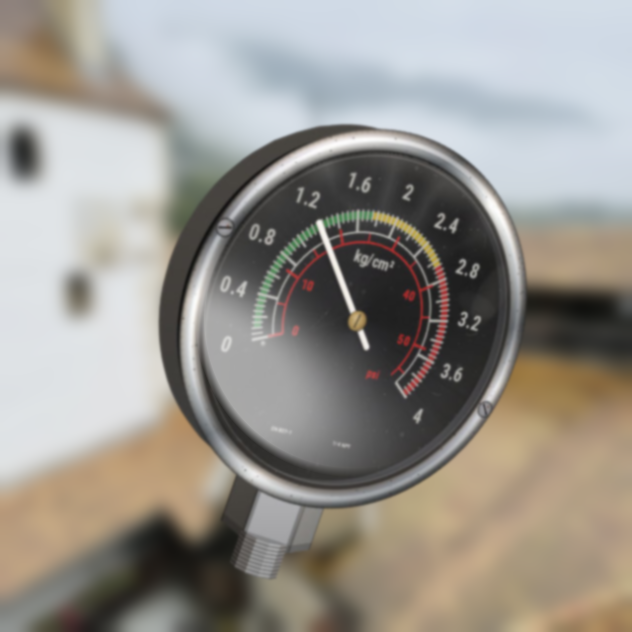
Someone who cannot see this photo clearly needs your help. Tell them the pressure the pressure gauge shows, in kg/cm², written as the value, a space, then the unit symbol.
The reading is 1.2 kg/cm²
